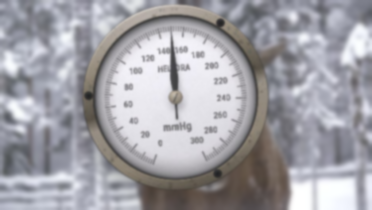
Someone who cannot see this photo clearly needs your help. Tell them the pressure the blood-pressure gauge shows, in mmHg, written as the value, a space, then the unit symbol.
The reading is 150 mmHg
